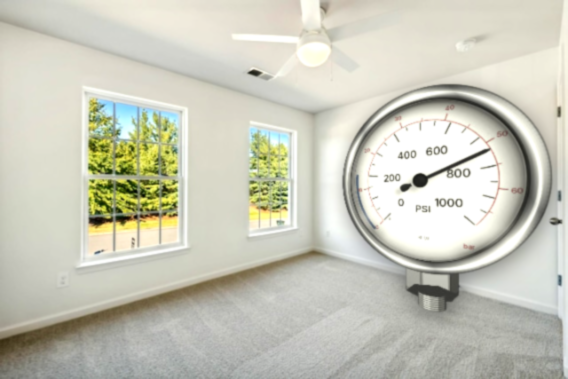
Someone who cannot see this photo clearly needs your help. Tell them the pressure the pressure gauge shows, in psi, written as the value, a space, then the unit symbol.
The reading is 750 psi
